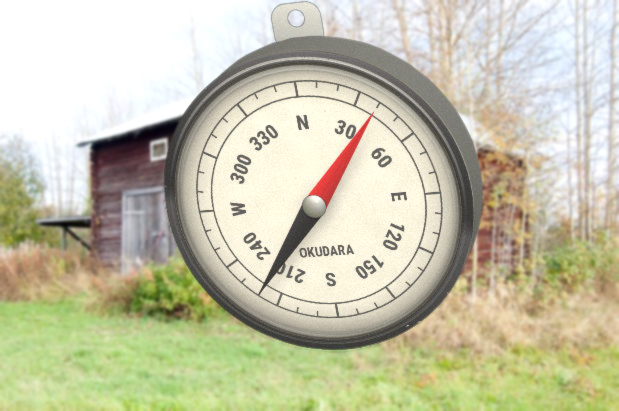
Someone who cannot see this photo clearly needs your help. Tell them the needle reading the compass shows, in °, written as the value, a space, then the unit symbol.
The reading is 40 °
